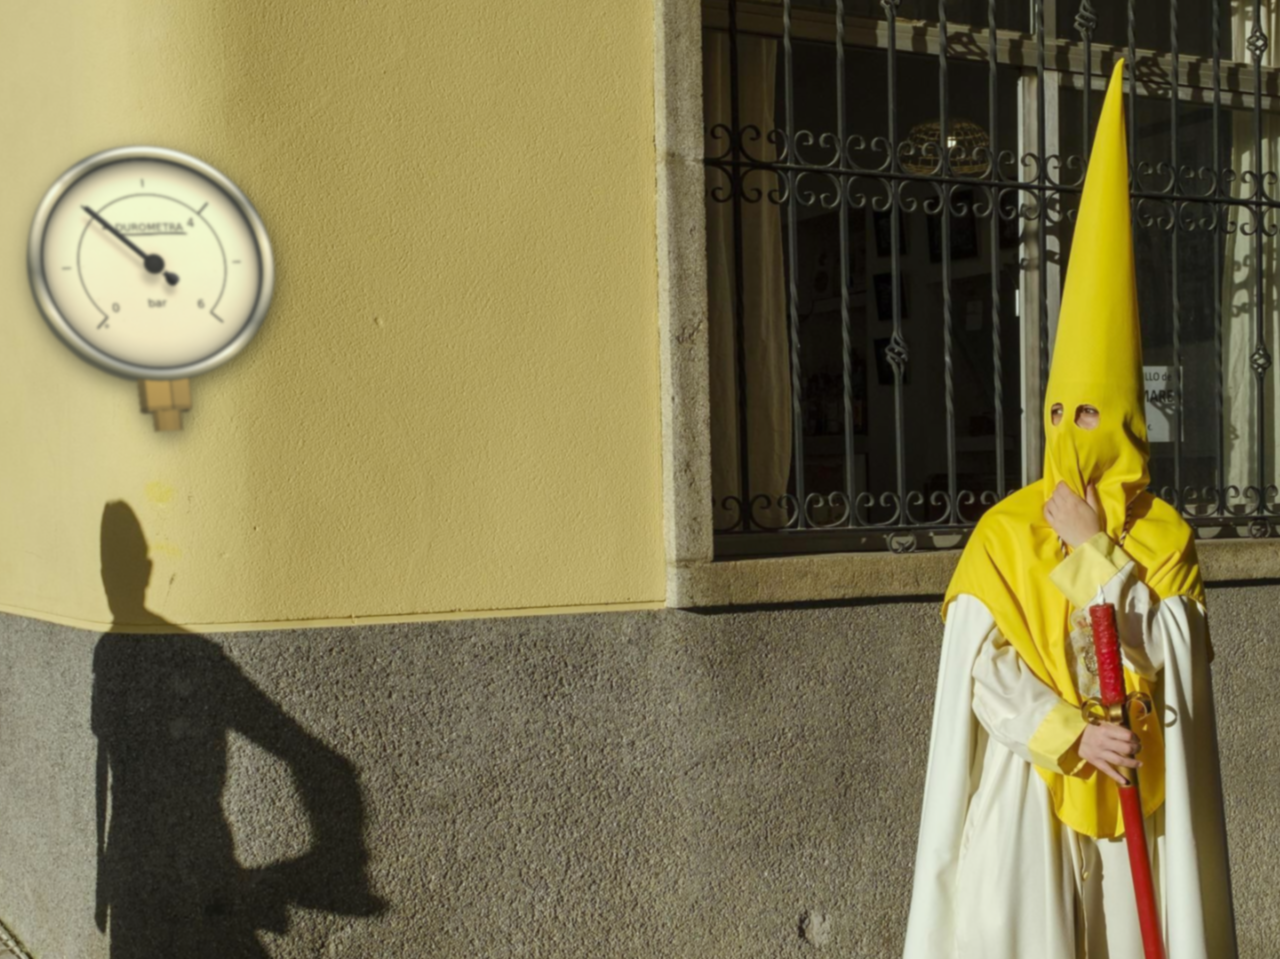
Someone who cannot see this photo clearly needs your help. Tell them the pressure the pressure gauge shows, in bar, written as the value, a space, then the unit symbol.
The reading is 2 bar
